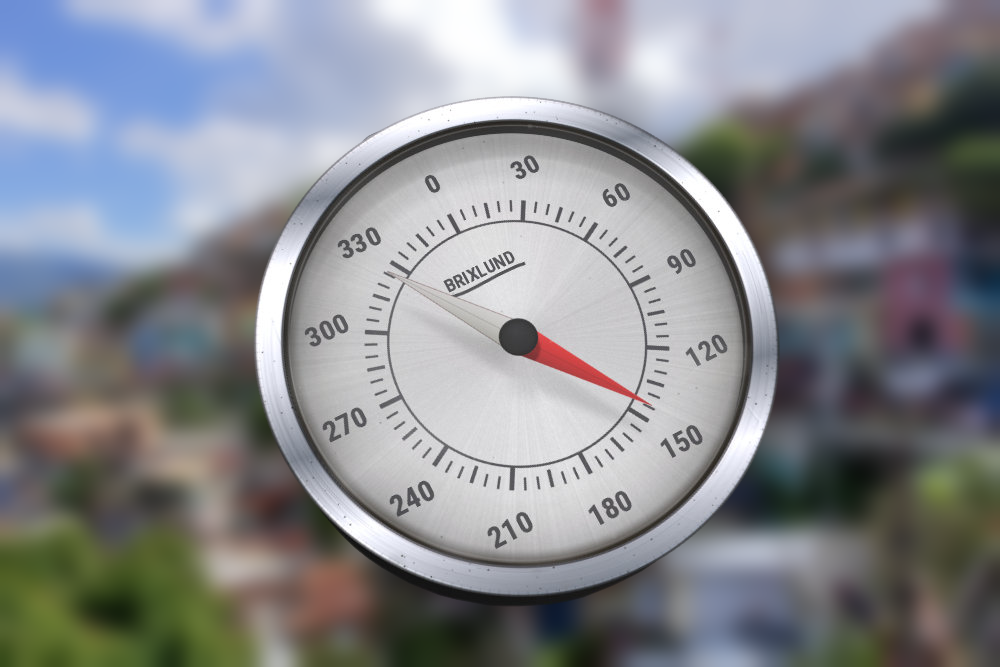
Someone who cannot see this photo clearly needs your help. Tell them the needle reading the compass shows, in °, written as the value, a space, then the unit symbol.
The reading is 145 °
